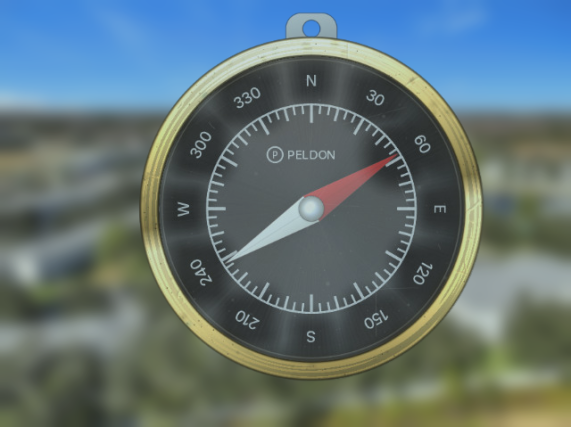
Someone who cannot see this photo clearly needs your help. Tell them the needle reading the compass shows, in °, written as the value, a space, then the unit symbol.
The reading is 57.5 °
